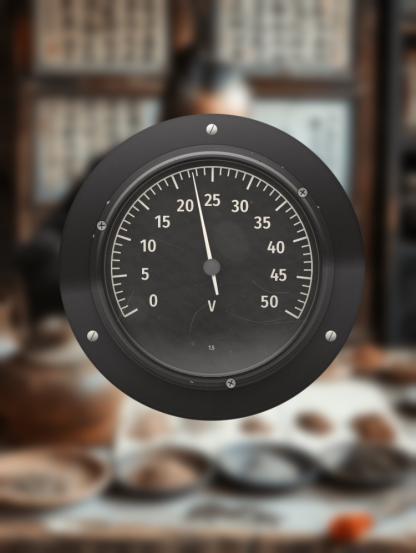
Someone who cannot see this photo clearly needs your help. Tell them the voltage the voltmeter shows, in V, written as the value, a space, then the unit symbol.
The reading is 22.5 V
